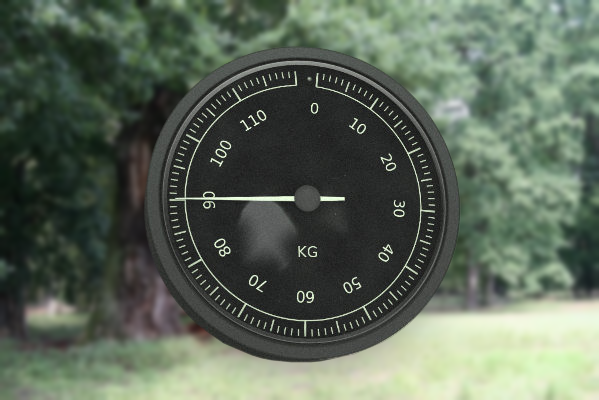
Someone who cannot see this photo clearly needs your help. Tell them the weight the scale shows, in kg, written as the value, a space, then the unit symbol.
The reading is 90 kg
